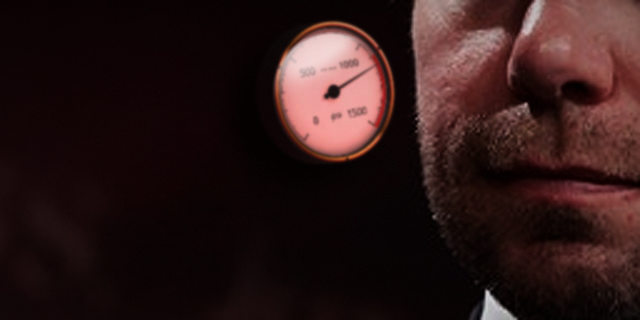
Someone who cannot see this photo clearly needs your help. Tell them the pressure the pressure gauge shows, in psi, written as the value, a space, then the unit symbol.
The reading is 1150 psi
